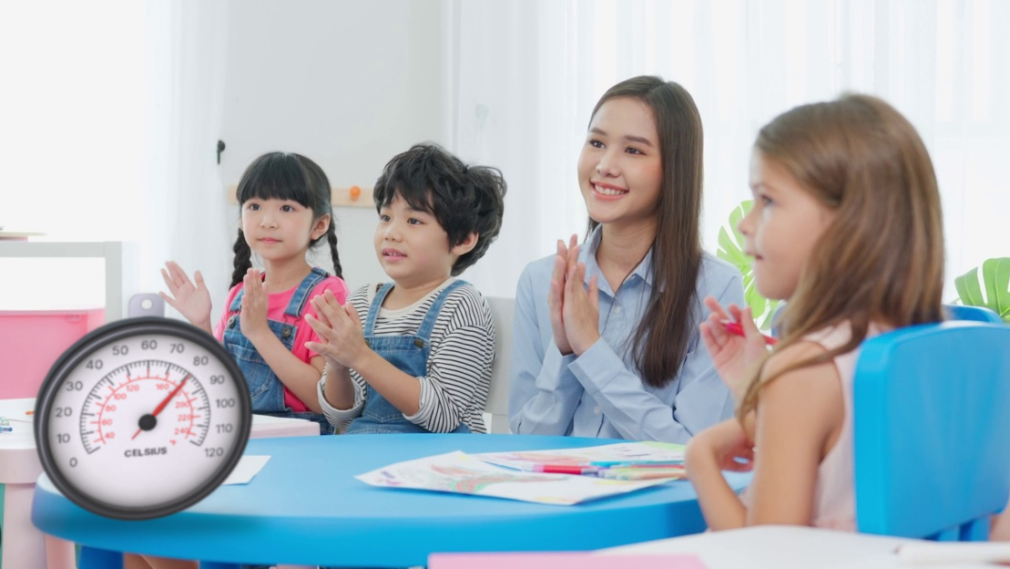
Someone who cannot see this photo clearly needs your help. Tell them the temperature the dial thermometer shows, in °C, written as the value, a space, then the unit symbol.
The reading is 80 °C
